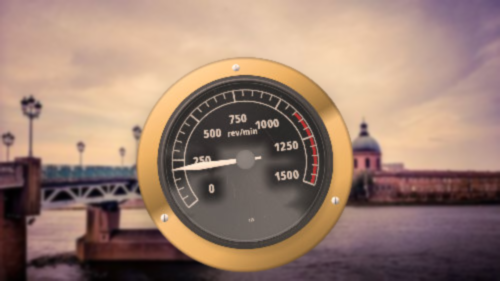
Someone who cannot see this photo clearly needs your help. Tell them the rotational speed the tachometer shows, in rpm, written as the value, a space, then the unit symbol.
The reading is 200 rpm
